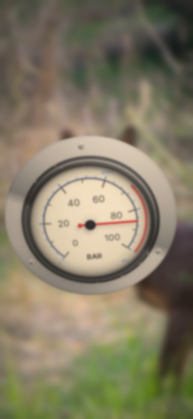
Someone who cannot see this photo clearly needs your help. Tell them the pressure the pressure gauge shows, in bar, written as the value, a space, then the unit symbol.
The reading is 85 bar
